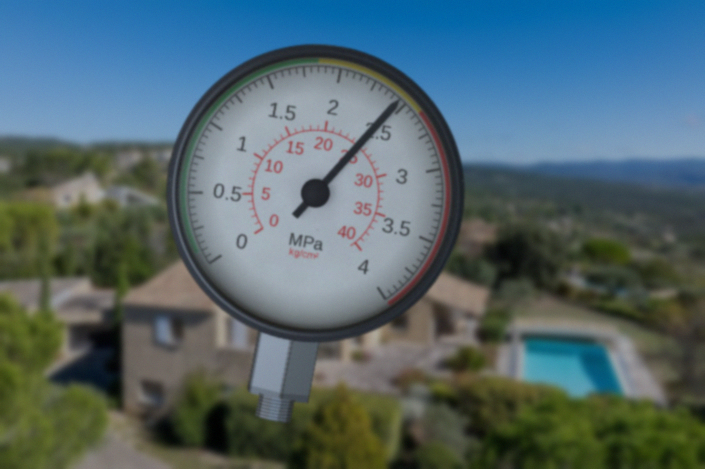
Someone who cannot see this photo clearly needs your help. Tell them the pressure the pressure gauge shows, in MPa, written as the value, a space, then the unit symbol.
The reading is 2.45 MPa
